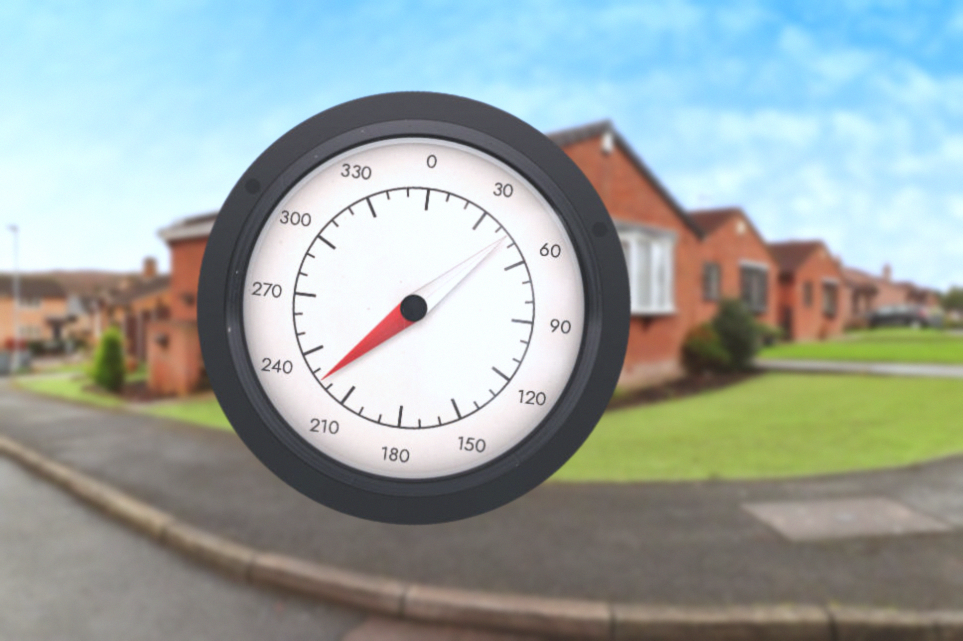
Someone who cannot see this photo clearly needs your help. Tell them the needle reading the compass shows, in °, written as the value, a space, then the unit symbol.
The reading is 225 °
